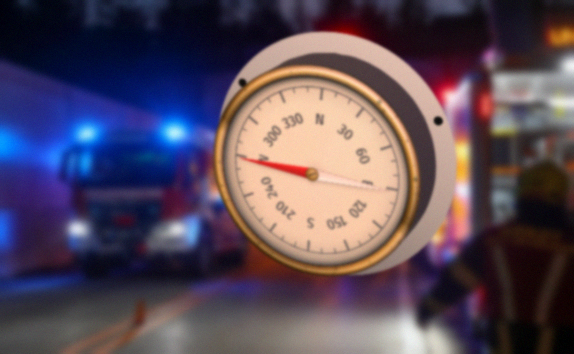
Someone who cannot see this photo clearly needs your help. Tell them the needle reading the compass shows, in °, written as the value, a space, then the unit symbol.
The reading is 270 °
